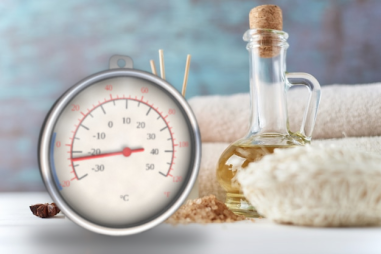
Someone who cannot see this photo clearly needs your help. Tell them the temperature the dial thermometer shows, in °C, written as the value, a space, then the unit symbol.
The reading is -22.5 °C
